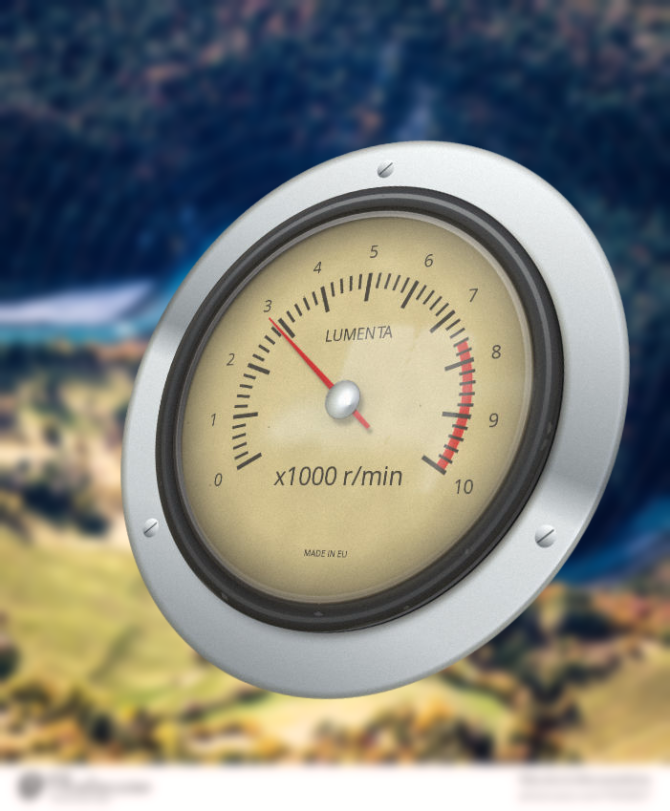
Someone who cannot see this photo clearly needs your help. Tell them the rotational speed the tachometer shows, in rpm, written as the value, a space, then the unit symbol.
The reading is 2900 rpm
